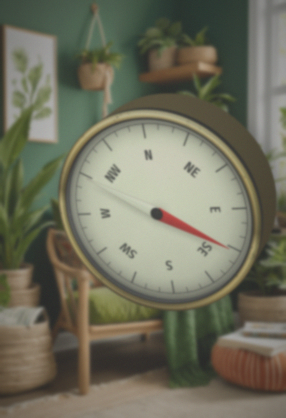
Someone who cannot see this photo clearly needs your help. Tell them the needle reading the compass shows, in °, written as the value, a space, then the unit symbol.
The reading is 120 °
